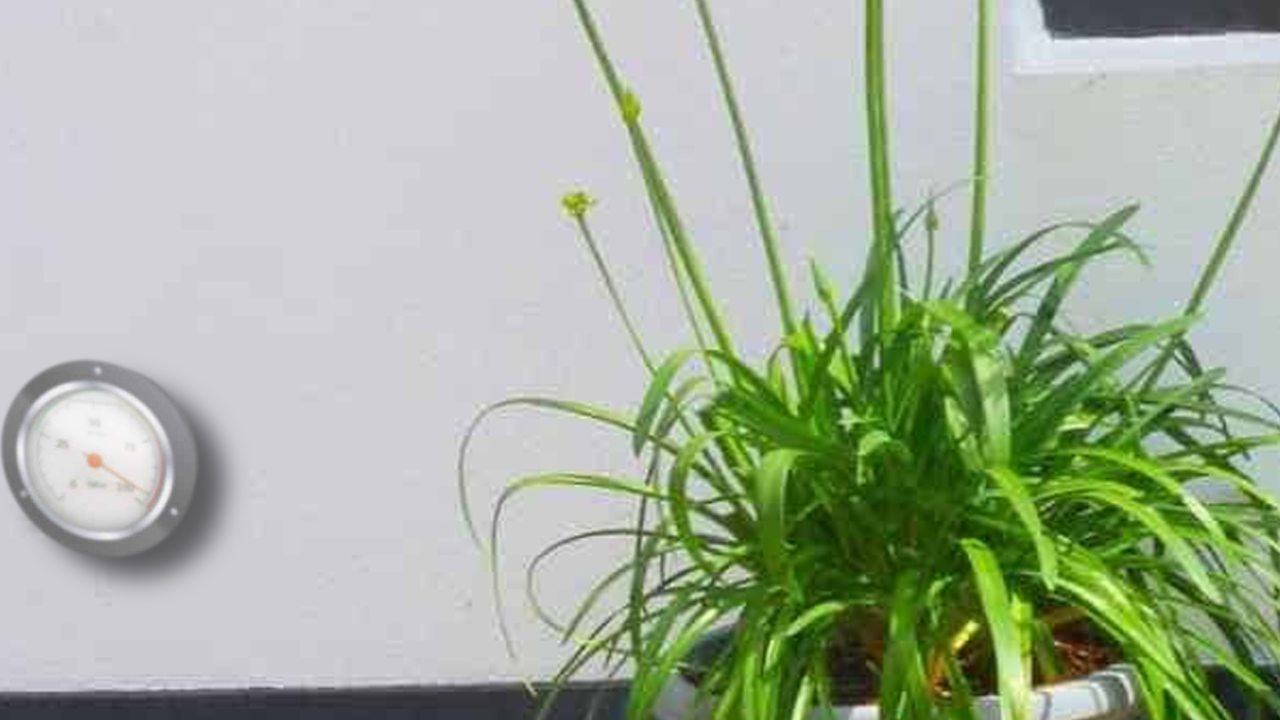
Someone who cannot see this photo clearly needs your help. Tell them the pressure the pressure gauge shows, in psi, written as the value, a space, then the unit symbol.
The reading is 95 psi
